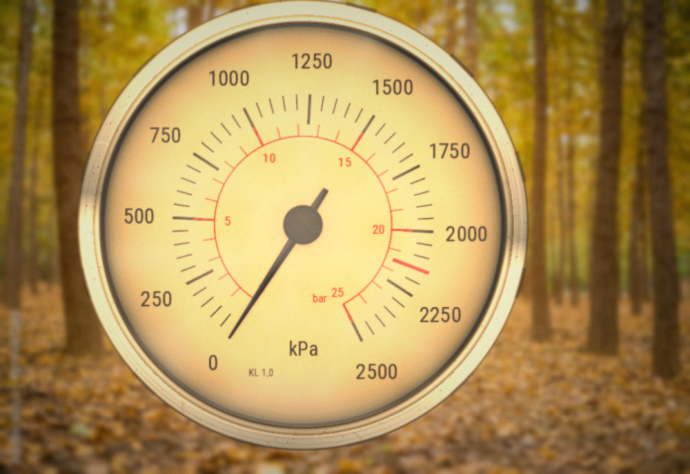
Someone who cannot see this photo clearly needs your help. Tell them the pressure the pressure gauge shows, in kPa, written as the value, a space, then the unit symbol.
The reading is 0 kPa
